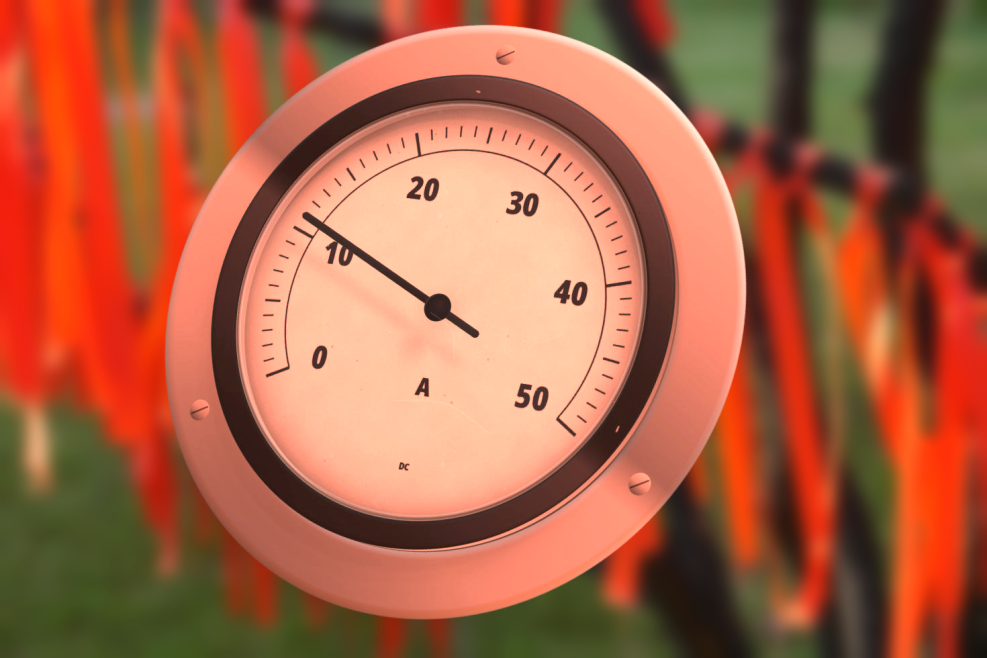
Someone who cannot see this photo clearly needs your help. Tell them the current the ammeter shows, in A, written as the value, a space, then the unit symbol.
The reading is 11 A
